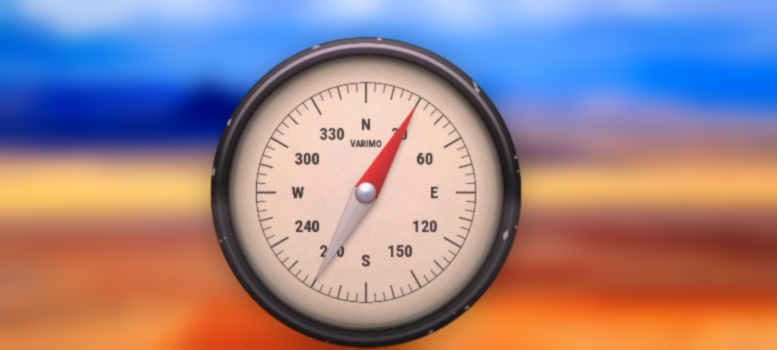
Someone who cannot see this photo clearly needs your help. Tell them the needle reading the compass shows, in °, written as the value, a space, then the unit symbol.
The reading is 30 °
